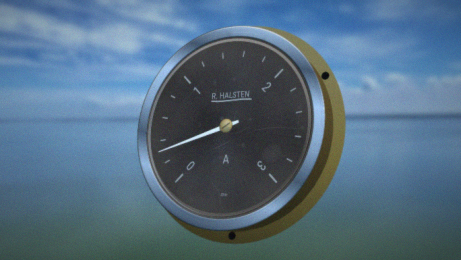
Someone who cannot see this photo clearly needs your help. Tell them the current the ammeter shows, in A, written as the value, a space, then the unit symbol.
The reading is 0.3 A
